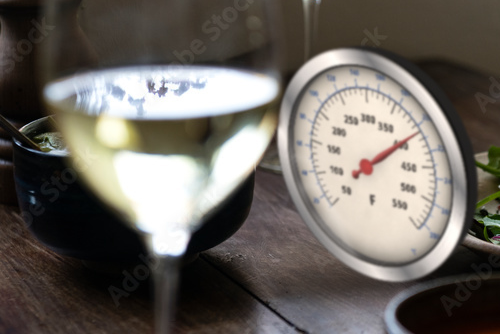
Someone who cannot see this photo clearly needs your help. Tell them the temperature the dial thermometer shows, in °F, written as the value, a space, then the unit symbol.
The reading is 400 °F
